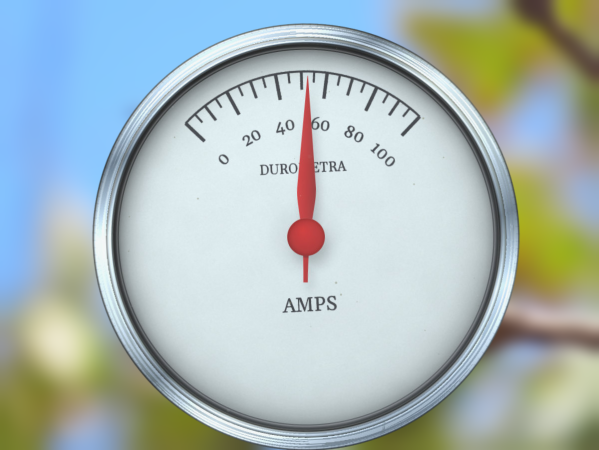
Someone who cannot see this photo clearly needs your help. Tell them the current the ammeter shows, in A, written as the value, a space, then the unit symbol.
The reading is 52.5 A
